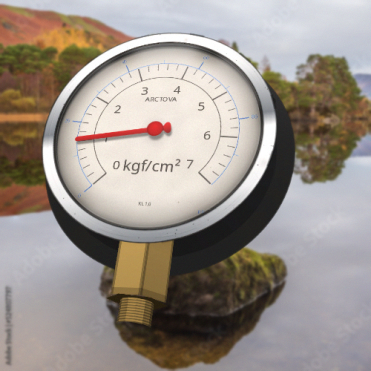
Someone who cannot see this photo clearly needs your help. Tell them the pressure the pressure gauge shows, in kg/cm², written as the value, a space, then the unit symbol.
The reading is 1 kg/cm²
